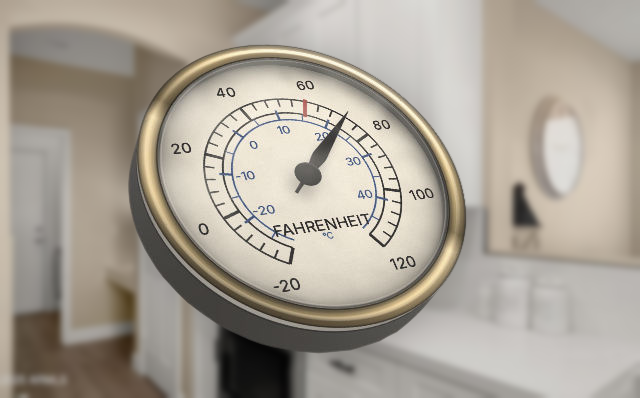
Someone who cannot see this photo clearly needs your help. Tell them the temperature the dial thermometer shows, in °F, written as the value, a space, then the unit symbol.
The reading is 72 °F
